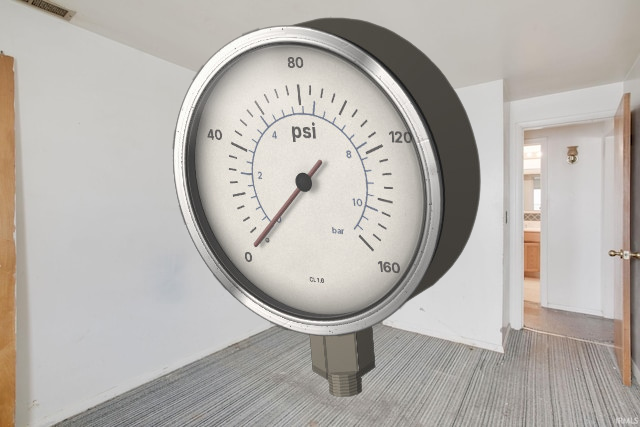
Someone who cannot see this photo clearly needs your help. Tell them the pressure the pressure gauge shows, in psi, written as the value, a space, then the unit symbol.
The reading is 0 psi
